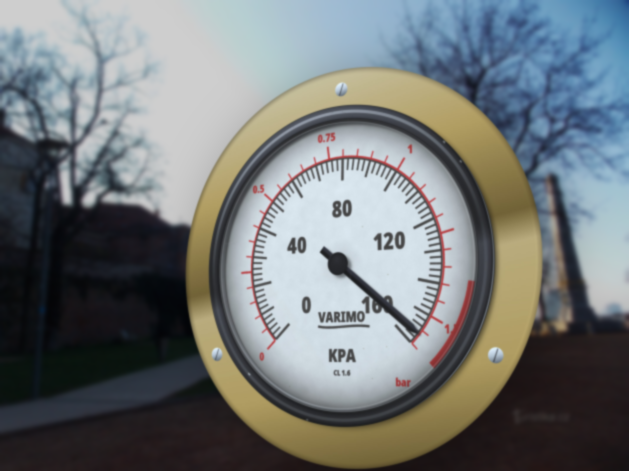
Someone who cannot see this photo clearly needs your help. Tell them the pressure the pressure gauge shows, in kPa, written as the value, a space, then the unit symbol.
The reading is 156 kPa
